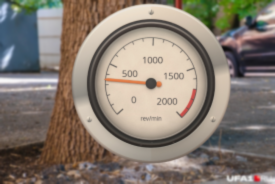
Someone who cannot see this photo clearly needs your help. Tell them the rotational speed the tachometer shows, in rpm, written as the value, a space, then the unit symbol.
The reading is 350 rpm
